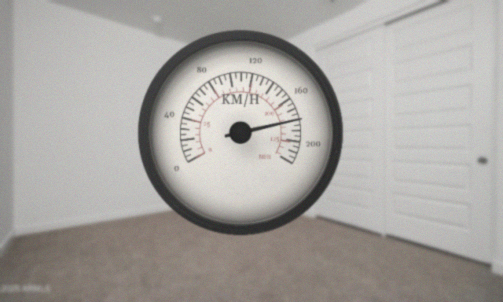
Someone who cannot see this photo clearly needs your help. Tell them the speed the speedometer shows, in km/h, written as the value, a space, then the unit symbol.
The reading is 180 km/h
